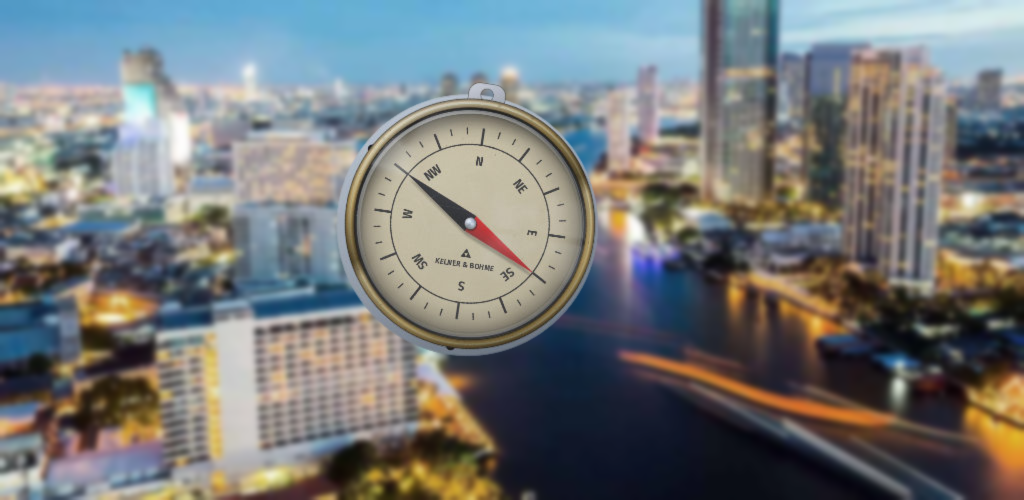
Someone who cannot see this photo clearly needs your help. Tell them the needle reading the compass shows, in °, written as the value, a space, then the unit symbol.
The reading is 120 °
